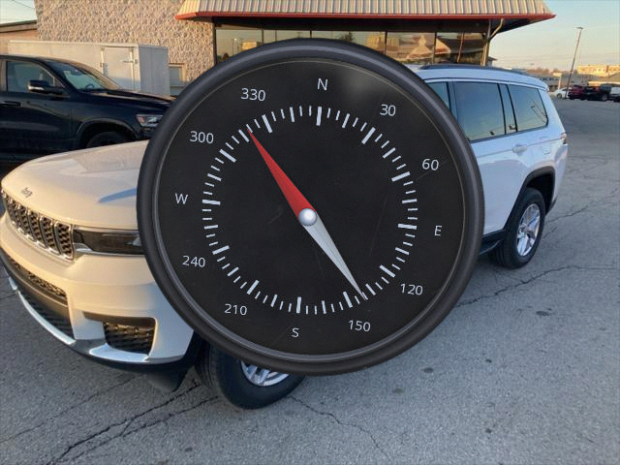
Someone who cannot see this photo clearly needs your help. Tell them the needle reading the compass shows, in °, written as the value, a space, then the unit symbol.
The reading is 320 °
